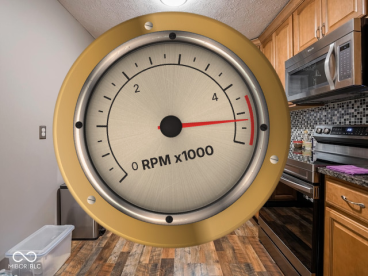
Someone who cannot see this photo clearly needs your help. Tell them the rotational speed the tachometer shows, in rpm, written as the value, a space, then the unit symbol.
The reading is 4625 rpm
